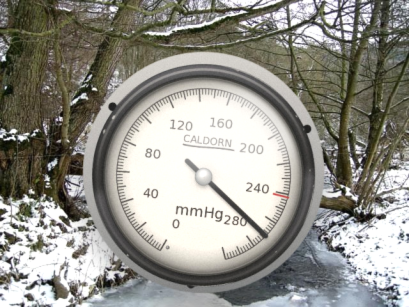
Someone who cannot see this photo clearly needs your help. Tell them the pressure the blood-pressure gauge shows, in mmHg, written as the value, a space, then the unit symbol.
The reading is 270 mmHg
